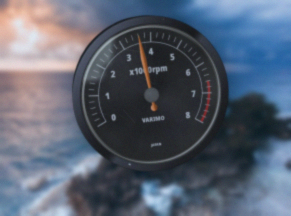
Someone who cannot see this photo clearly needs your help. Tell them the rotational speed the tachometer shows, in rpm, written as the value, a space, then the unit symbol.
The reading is 3600 rpm
